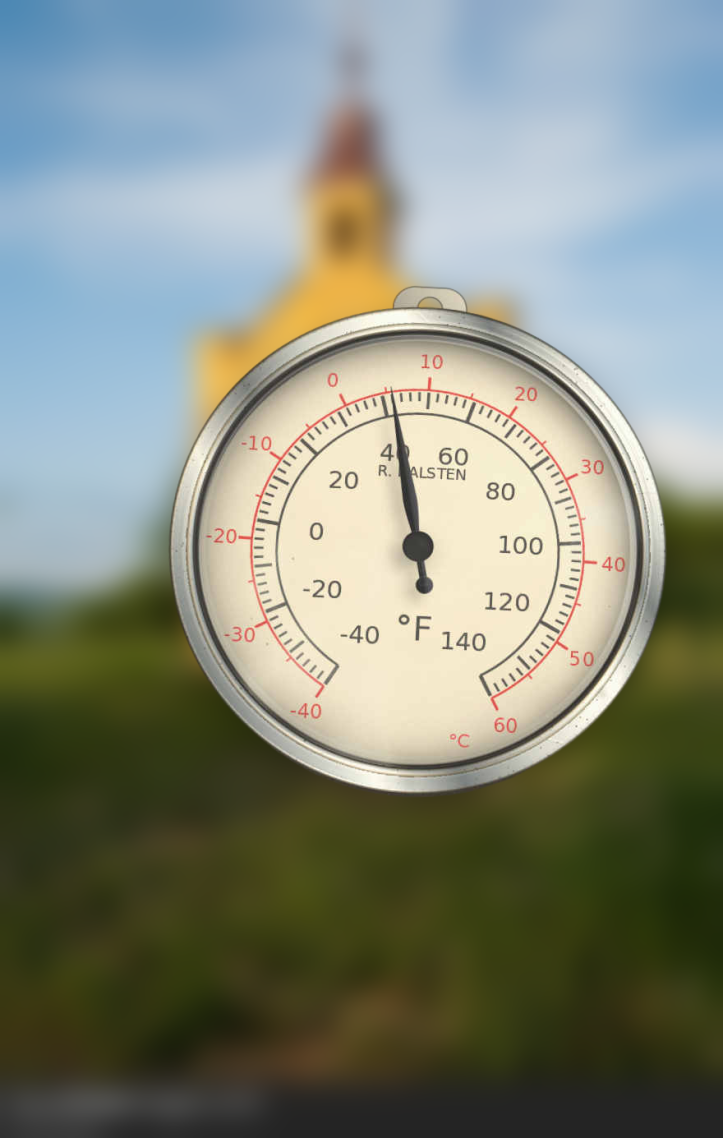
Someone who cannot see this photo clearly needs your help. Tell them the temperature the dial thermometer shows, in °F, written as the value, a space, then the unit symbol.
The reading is 42 °F
